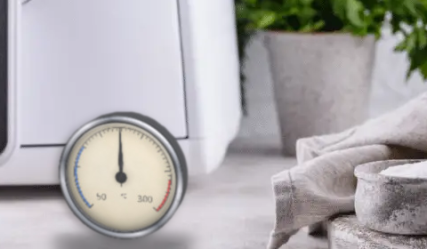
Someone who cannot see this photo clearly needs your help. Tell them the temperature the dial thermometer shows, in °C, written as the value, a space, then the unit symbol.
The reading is 175 °C
